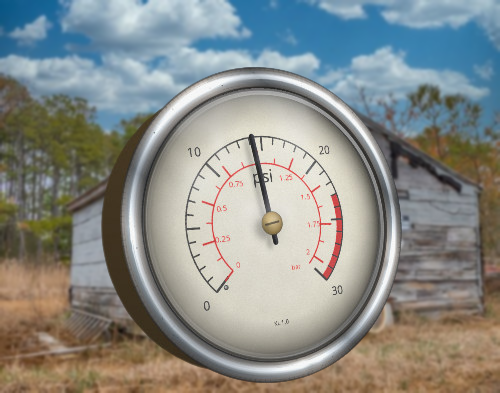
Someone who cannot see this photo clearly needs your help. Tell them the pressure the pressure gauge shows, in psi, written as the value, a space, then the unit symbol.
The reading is 14 psi
